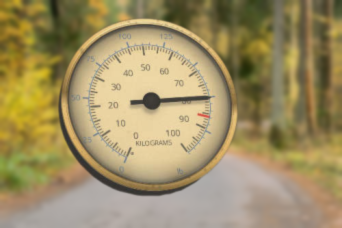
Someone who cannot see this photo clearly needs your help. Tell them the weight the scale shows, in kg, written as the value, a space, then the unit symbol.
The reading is 80 kg
